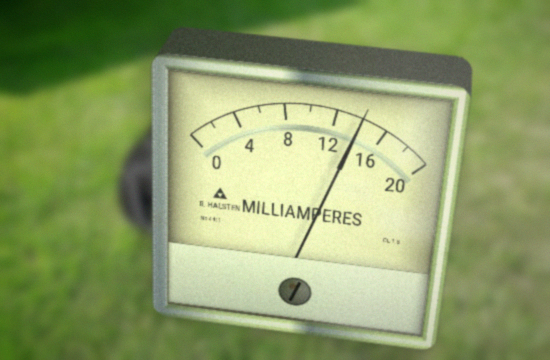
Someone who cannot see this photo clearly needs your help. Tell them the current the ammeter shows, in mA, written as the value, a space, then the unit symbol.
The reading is 14 mA
